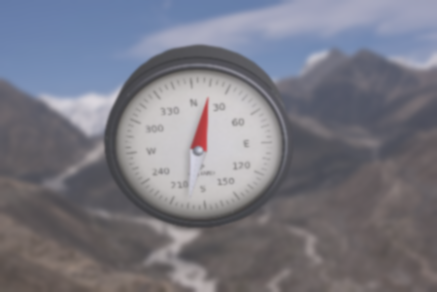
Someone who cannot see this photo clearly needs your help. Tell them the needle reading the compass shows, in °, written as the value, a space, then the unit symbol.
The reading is 15 °
